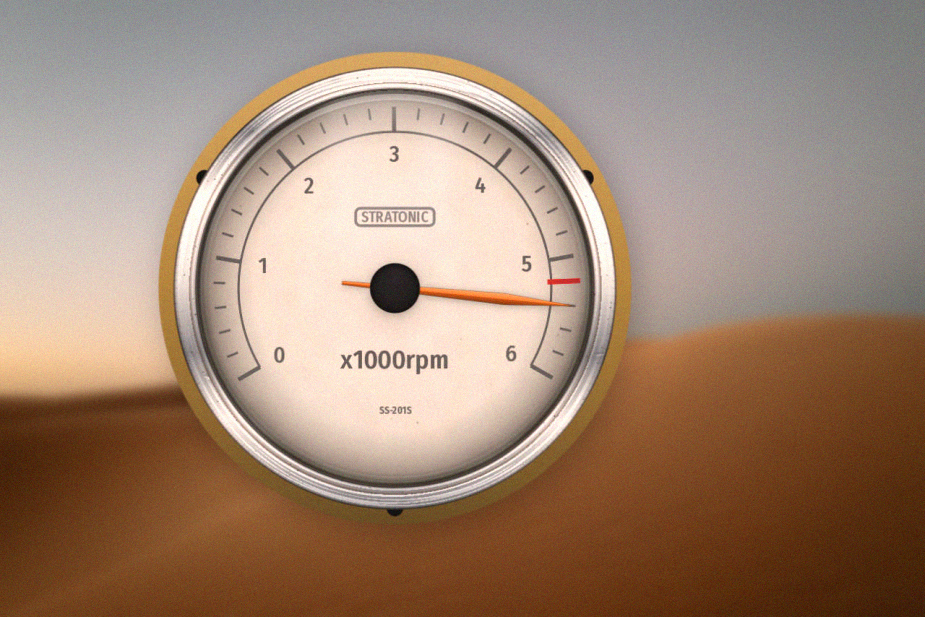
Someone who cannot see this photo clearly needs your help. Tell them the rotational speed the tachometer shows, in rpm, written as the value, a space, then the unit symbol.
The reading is 5400 rpm
